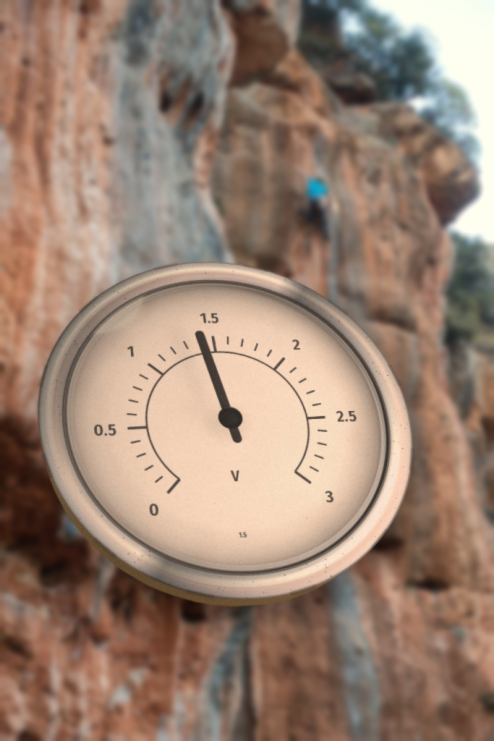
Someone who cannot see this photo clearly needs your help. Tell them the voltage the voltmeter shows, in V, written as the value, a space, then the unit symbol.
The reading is 1.4 V
